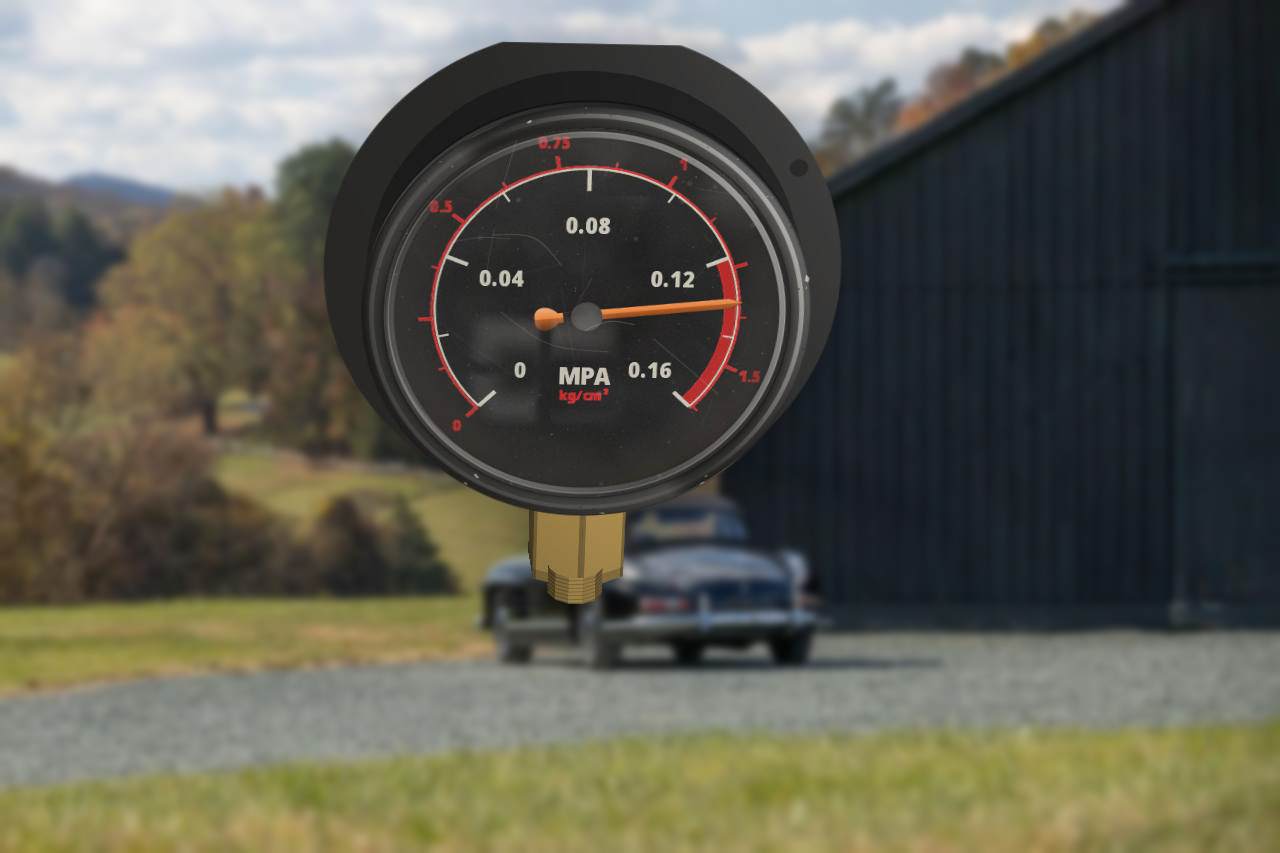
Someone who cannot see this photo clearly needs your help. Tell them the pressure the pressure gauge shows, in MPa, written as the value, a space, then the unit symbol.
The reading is 0.13 MPa
